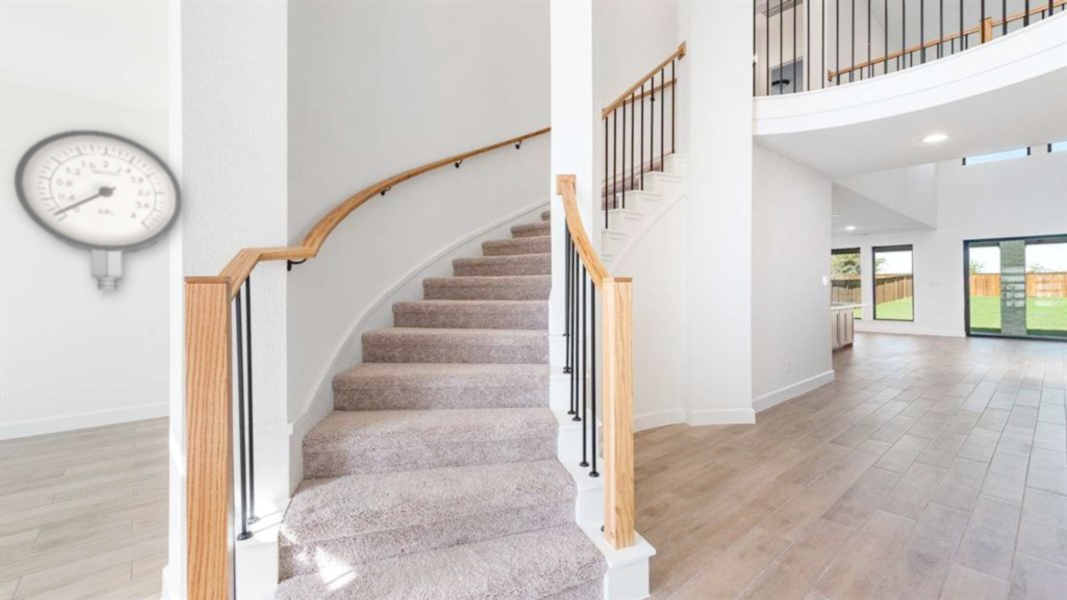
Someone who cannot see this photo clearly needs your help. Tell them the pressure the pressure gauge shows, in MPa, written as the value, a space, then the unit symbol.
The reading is 0.1 MPa
